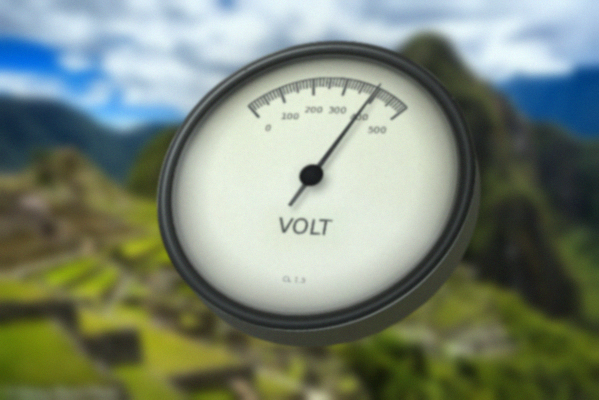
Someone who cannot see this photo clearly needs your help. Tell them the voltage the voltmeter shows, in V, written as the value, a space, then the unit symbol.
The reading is 400 V
